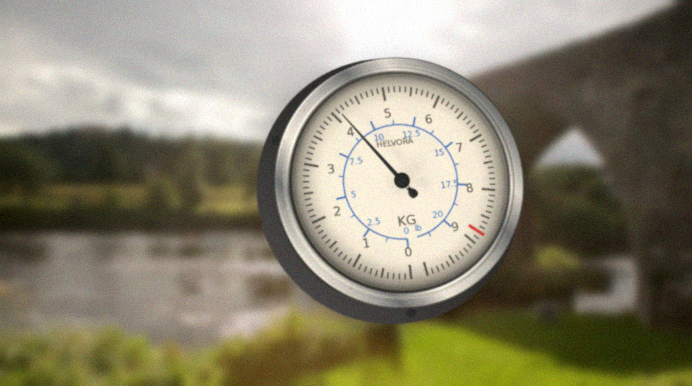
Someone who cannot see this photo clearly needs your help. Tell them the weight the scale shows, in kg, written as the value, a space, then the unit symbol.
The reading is 4.1 kg
